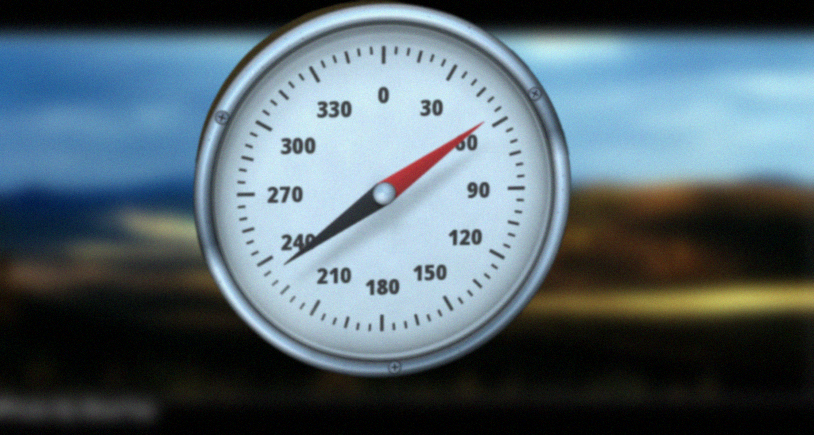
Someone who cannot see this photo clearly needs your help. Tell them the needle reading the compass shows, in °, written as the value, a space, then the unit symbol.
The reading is 55 °
